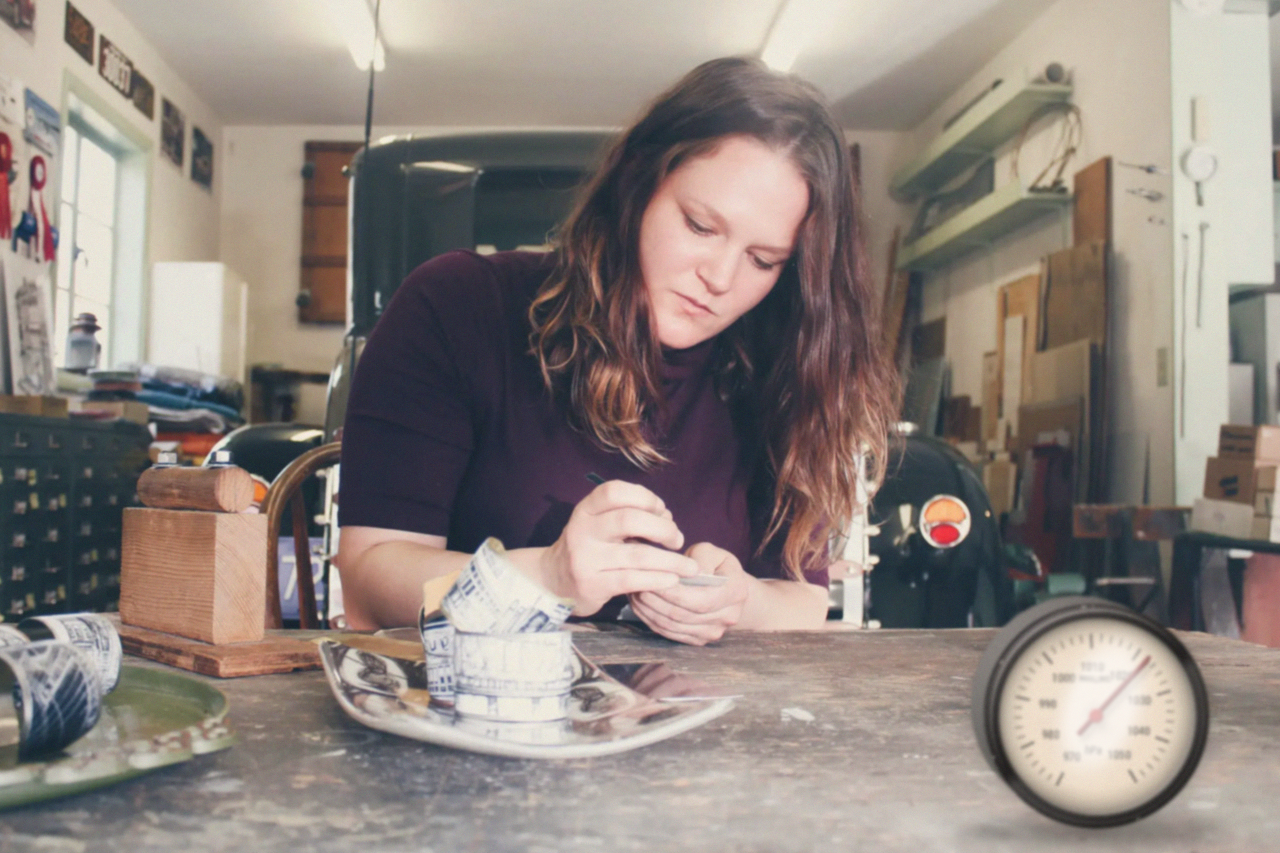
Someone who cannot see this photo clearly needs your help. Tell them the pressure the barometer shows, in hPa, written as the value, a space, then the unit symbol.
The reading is 1022 hPa
